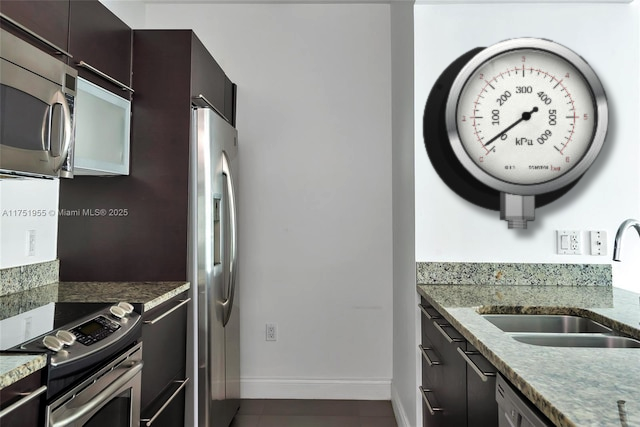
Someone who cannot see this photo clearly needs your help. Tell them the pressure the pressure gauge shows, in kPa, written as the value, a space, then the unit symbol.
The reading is 20 kPa
